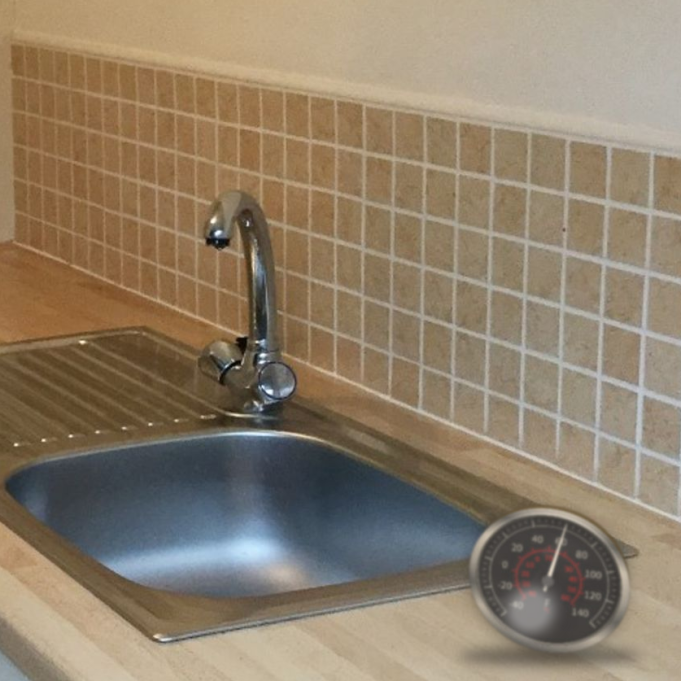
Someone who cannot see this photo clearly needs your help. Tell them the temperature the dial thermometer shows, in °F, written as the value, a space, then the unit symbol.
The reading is 60 °F
